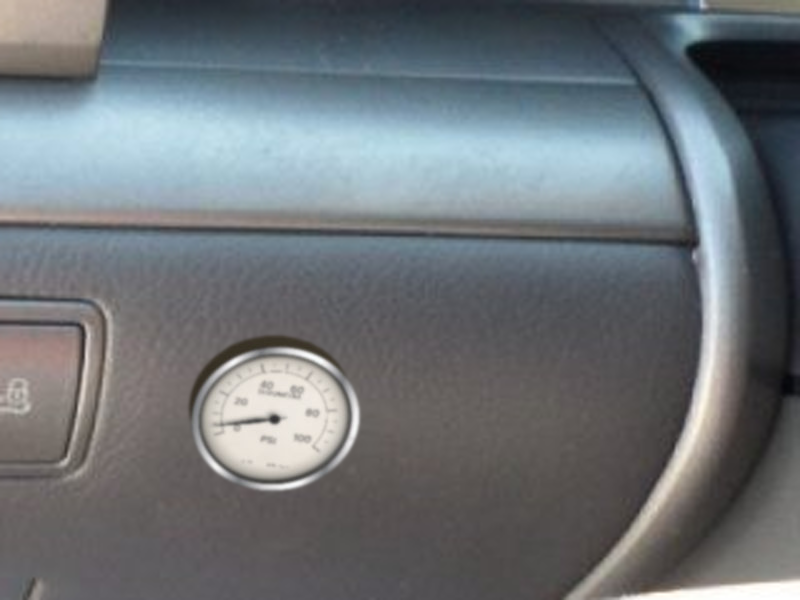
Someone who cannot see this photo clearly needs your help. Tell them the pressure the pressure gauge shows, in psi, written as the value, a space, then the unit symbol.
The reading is 5 psi
